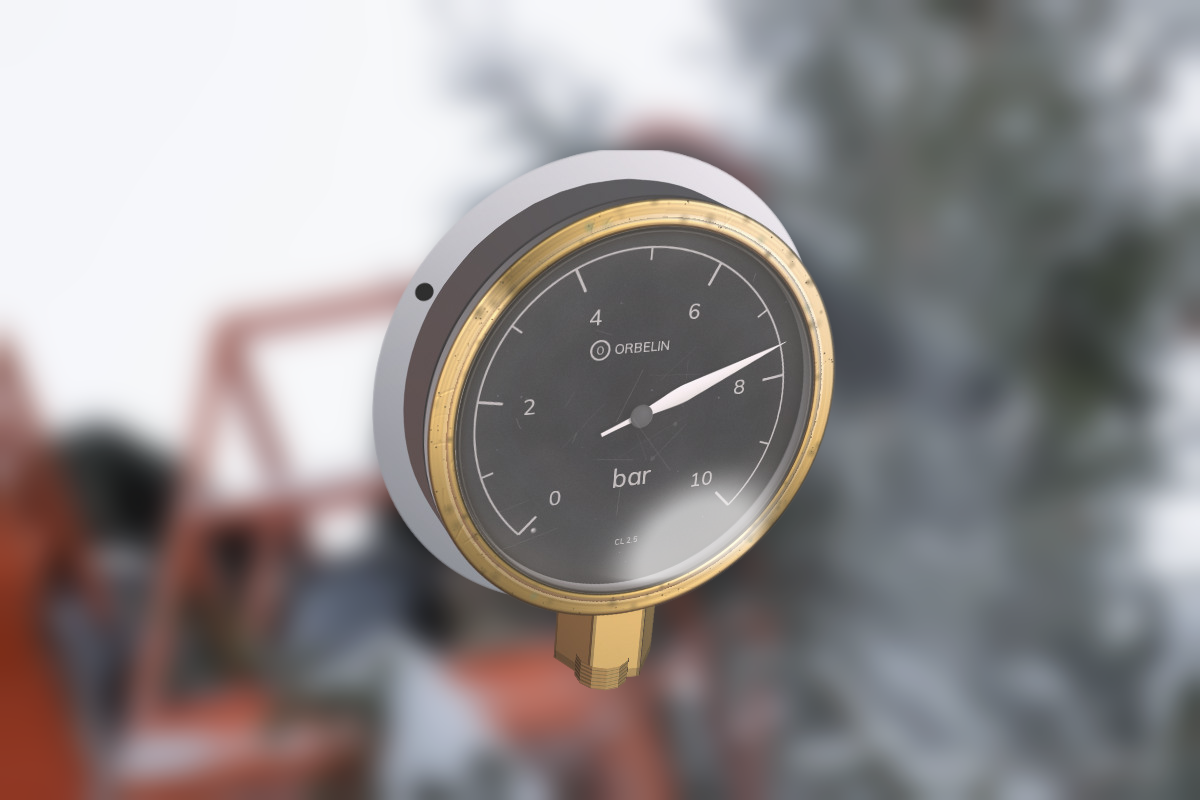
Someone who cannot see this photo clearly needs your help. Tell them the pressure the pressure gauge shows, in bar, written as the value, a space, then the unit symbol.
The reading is 7.5 bar
